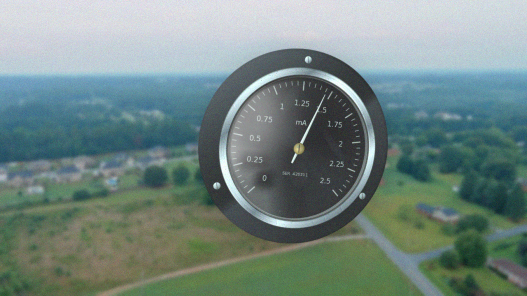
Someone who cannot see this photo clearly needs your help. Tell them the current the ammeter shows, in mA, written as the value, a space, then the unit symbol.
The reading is 1.45 mA
